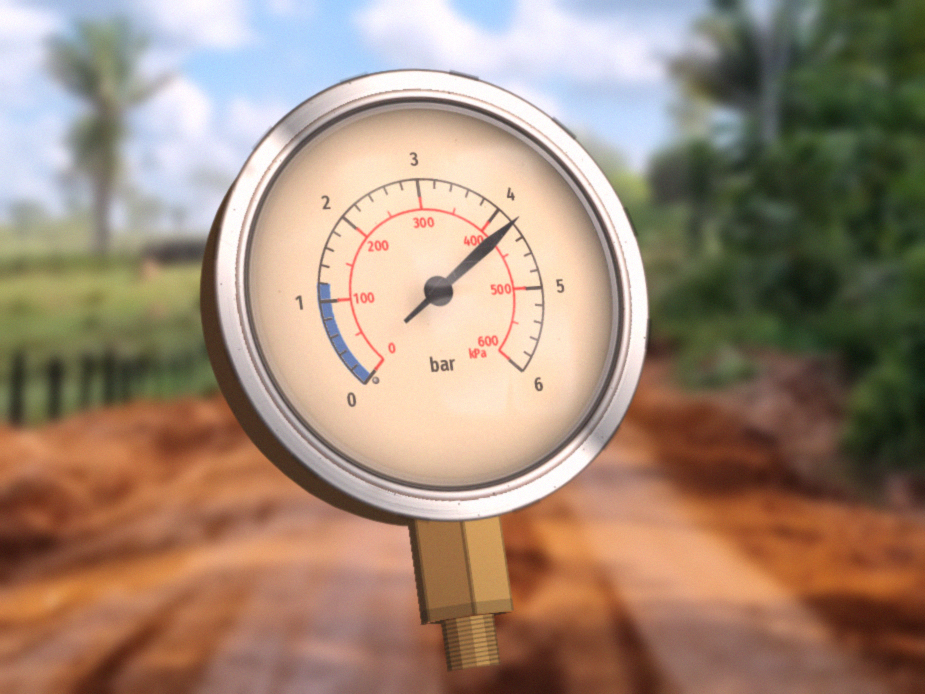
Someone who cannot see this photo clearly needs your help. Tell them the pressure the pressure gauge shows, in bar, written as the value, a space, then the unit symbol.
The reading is 4.2 bar
